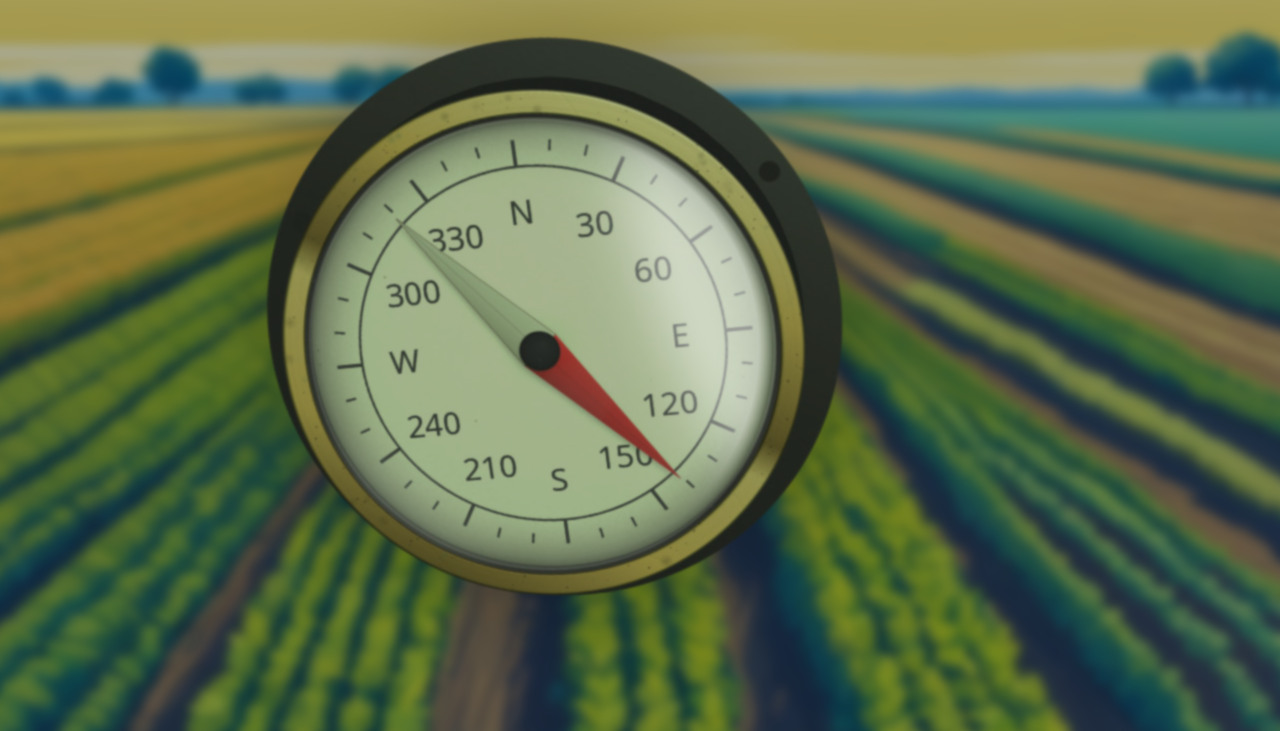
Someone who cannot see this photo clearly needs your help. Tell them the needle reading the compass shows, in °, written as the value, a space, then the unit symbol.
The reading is 140 °
